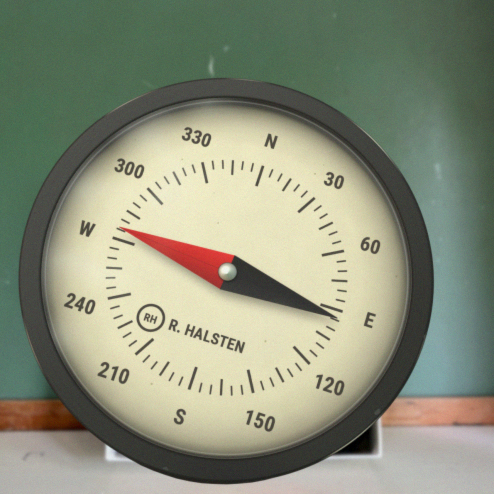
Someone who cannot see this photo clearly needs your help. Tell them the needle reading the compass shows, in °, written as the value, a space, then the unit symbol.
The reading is 275 °
